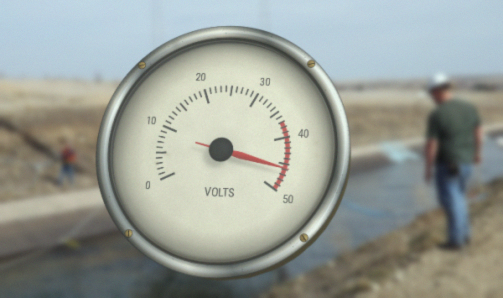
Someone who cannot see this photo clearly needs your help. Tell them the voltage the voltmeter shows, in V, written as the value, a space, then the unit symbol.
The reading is 46 V
